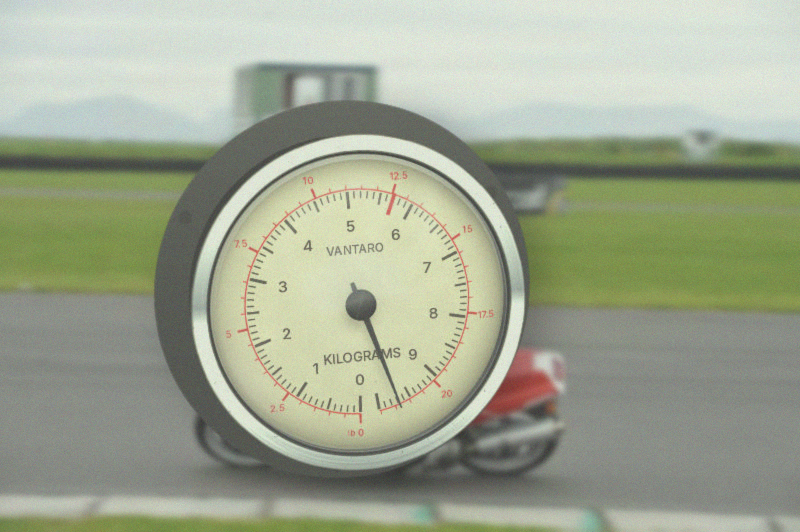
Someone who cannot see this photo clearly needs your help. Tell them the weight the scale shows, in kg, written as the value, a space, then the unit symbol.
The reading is 9.7 kg
